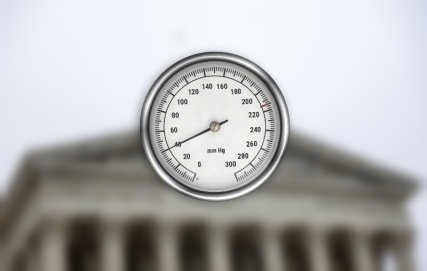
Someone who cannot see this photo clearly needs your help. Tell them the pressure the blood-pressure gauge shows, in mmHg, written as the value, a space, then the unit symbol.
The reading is 40 mmHg
